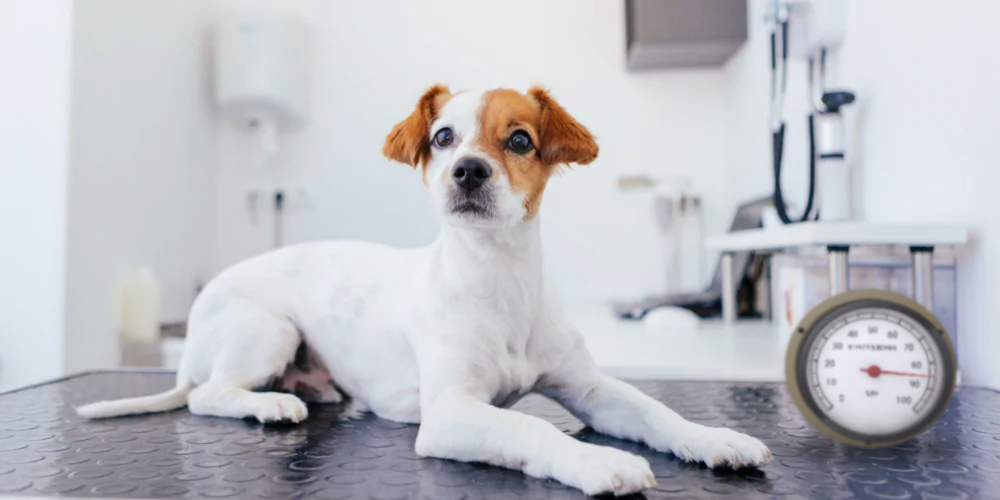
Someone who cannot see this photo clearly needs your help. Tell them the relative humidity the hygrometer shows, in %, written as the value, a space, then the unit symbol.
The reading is 85 %
